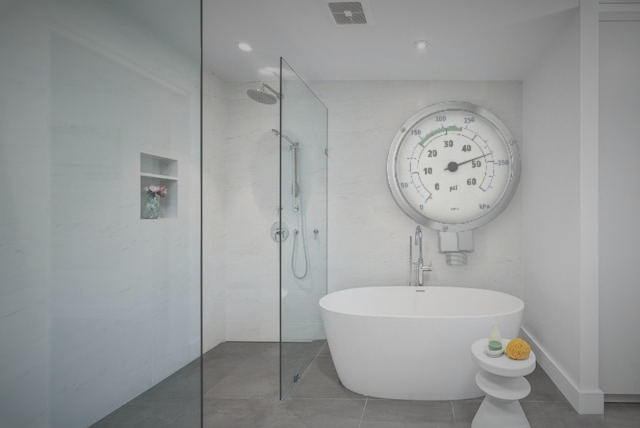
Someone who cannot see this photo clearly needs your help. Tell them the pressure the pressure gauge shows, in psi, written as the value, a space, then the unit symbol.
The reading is 47.5 psi
